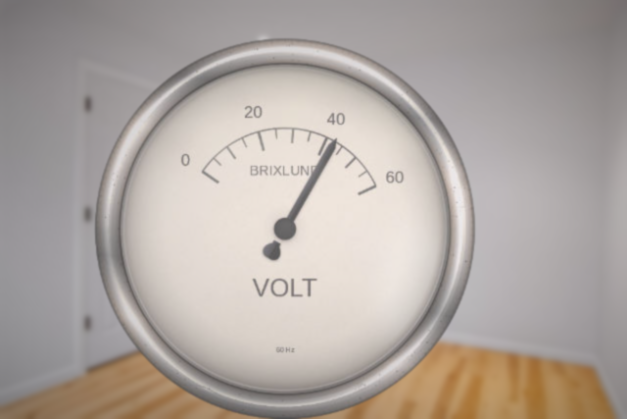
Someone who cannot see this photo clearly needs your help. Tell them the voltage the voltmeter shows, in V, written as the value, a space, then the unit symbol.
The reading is 42.5 V
